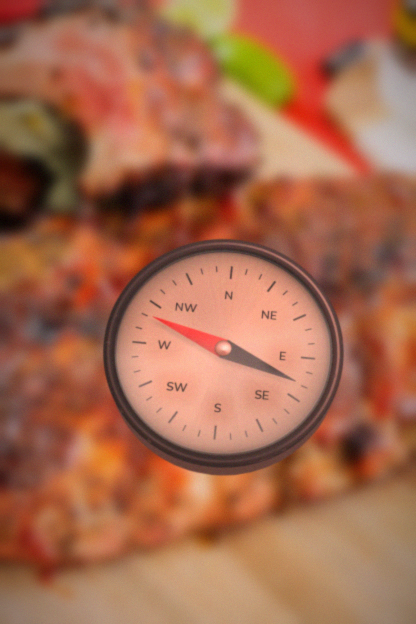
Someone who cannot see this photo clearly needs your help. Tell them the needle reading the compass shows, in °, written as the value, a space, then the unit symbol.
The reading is 290 °
